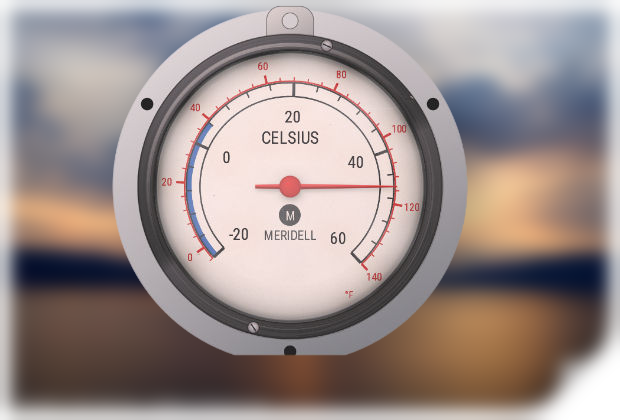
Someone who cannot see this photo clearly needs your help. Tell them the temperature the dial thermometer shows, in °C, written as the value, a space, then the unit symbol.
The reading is 46 °C
